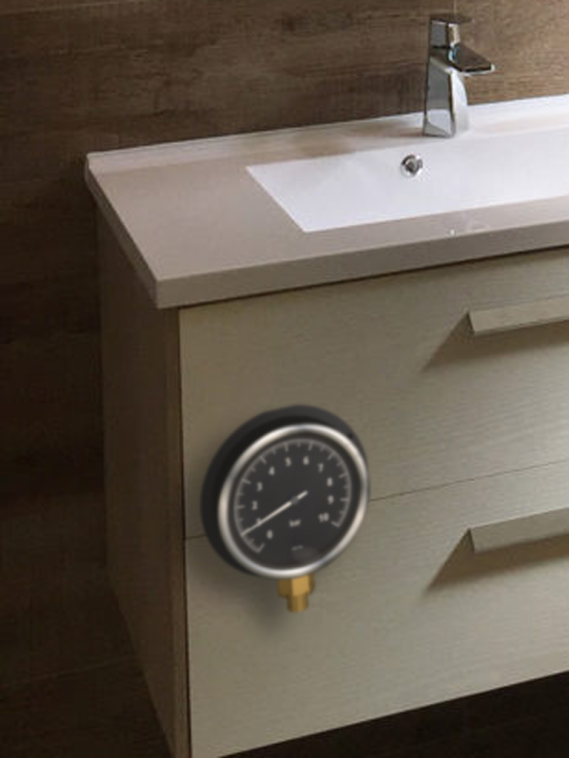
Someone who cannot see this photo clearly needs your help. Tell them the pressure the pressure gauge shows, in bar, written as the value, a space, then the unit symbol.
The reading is 1 bar
